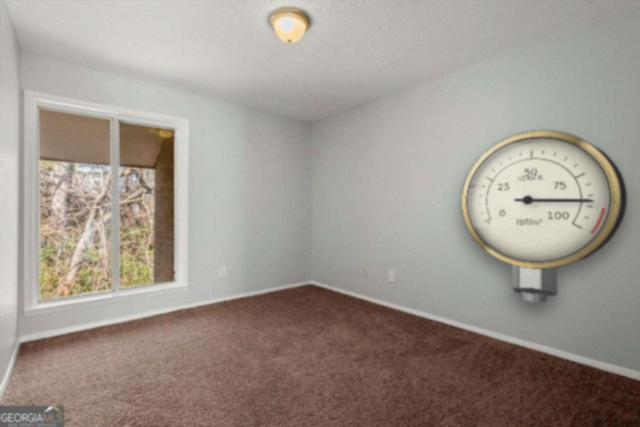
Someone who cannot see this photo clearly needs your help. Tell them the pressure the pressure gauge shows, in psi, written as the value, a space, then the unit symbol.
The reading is 87.5 psi
